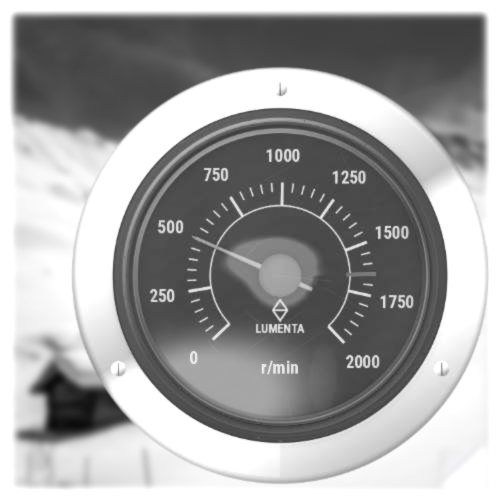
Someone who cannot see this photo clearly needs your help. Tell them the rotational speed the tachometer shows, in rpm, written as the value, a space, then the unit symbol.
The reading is 500 rpm
